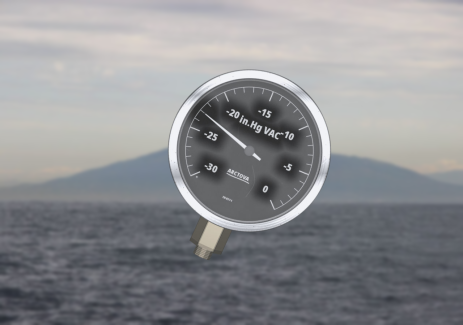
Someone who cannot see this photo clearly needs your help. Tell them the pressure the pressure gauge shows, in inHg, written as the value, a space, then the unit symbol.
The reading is -23 inHg
